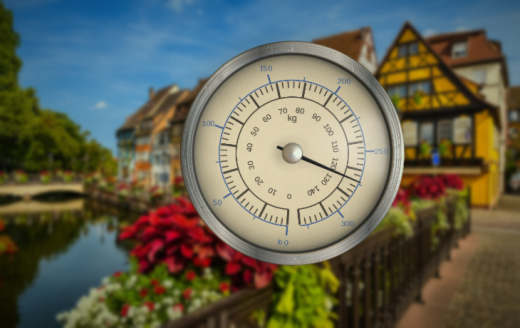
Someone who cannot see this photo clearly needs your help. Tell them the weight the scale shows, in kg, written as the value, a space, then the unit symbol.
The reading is 124 kg
